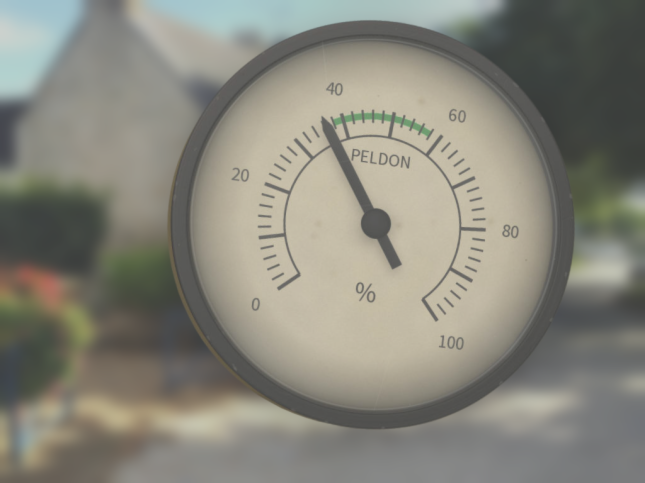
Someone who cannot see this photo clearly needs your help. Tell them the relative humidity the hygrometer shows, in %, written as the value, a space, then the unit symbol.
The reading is 36 %
